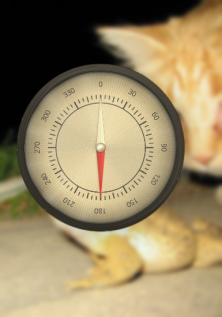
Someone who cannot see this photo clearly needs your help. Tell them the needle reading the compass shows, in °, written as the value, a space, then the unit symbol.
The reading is 180 °
